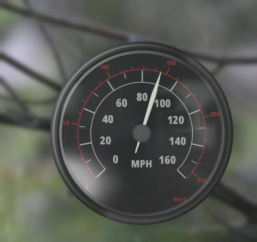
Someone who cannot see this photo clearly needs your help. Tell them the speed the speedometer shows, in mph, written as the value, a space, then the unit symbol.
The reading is 90 mph
